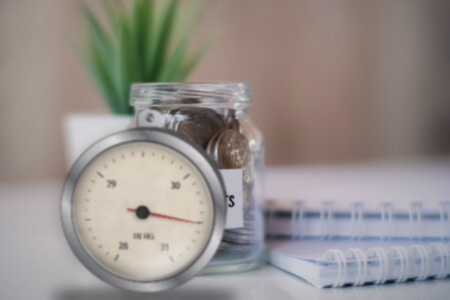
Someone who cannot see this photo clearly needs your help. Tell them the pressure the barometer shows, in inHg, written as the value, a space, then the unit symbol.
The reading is 30.5 inHg
